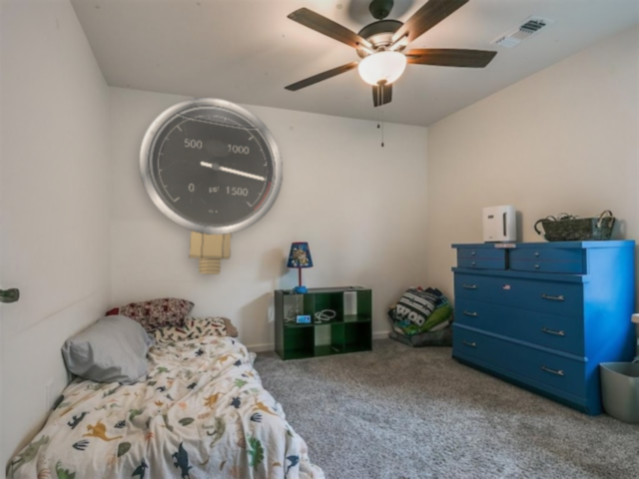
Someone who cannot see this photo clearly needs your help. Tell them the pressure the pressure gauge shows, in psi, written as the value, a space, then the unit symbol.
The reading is 1300 psi
